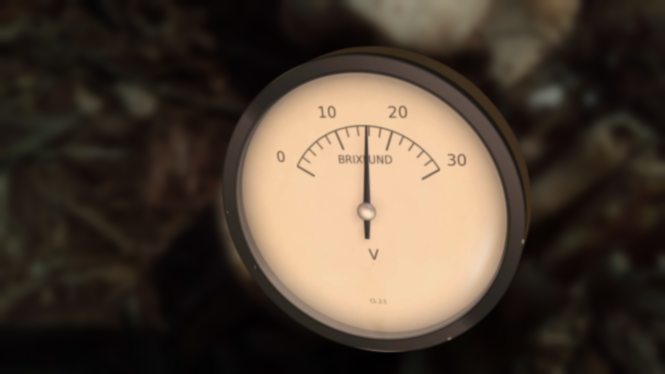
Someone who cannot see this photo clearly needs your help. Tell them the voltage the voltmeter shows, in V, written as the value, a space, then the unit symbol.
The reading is 16 V
